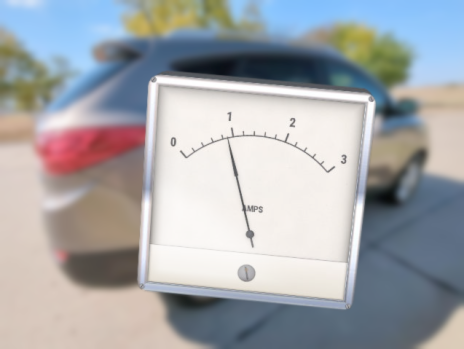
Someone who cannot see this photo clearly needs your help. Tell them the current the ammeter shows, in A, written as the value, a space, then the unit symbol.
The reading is 0.9 A
